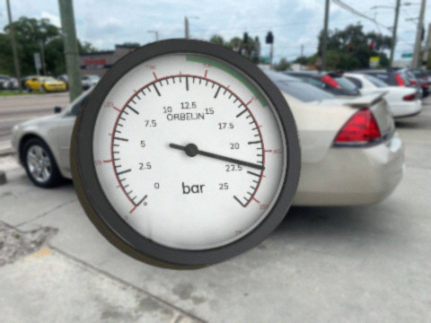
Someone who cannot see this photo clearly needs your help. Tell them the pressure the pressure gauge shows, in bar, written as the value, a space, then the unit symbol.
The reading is 22 bar
